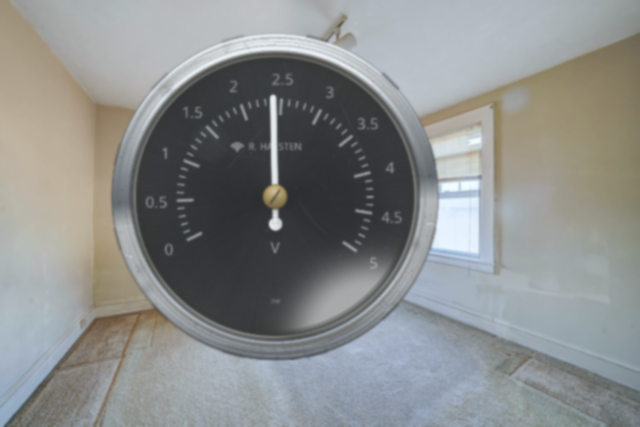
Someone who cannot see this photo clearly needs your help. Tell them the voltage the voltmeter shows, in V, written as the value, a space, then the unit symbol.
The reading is 2.4 V
